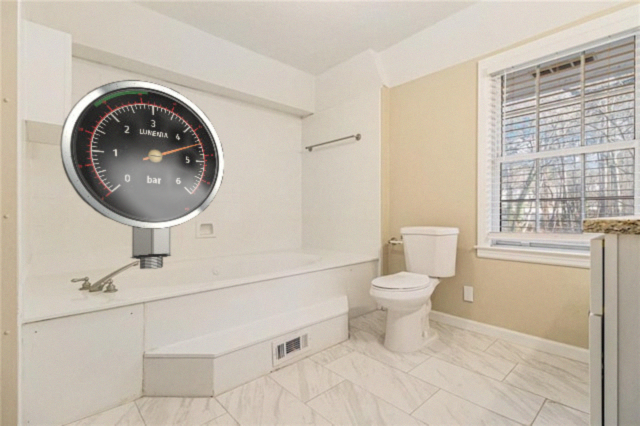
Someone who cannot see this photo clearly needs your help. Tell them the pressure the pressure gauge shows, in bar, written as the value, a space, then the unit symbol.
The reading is 4.5 bar
